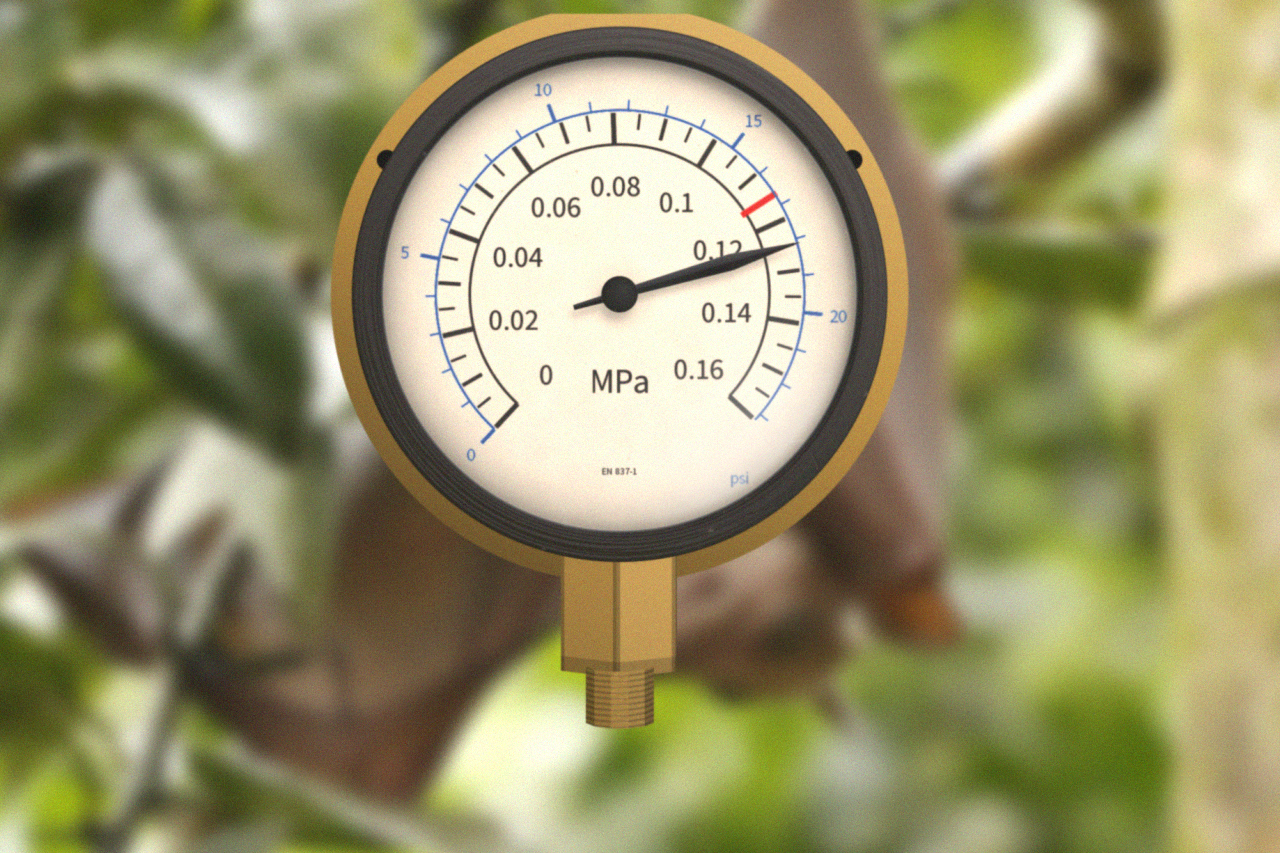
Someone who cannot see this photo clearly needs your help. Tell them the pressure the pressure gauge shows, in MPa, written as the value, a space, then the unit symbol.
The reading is 0.125 MPa
